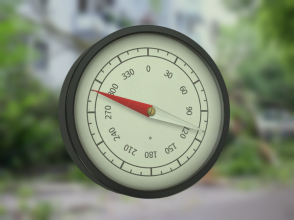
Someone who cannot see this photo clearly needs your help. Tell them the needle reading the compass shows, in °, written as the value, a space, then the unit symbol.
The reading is 290 °
